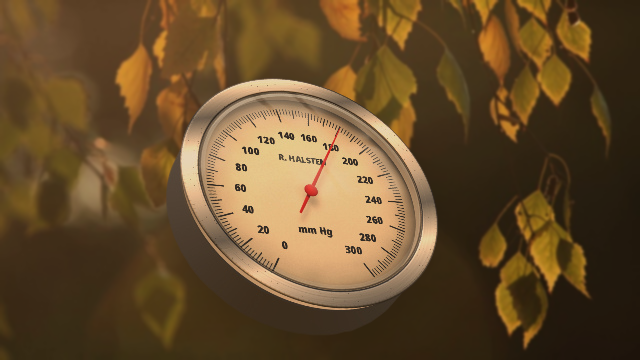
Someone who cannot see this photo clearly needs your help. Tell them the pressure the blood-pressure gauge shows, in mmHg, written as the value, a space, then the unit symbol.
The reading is 180 mmHg
